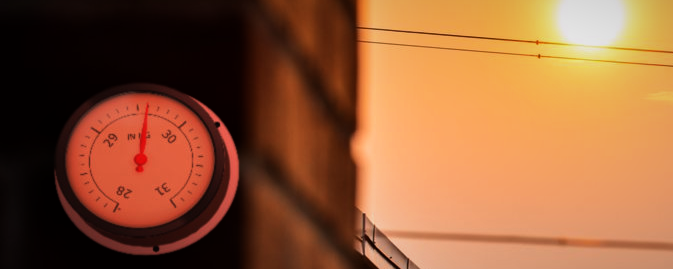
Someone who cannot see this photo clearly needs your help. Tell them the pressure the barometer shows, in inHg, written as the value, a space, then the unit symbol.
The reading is 29.6 inHg
